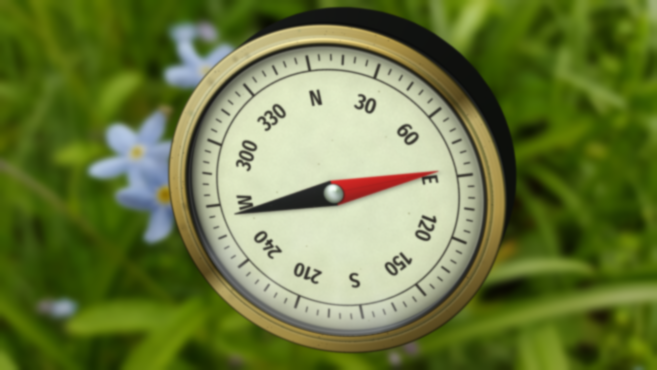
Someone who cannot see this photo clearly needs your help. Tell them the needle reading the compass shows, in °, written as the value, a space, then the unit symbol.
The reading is 85 °
